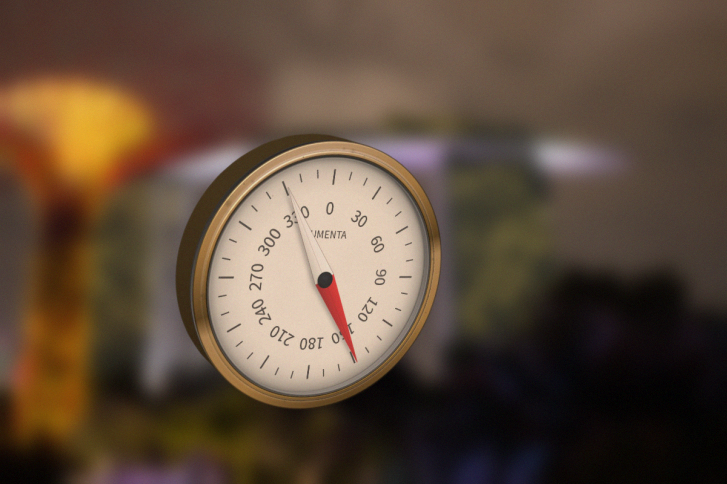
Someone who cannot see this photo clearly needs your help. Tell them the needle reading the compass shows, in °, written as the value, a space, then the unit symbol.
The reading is 150 °
